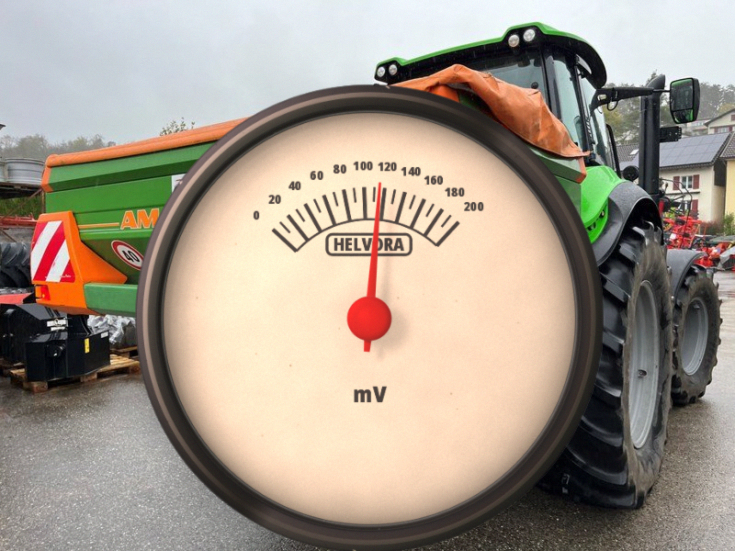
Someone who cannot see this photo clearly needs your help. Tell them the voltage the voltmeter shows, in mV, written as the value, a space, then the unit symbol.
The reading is 115 mV
